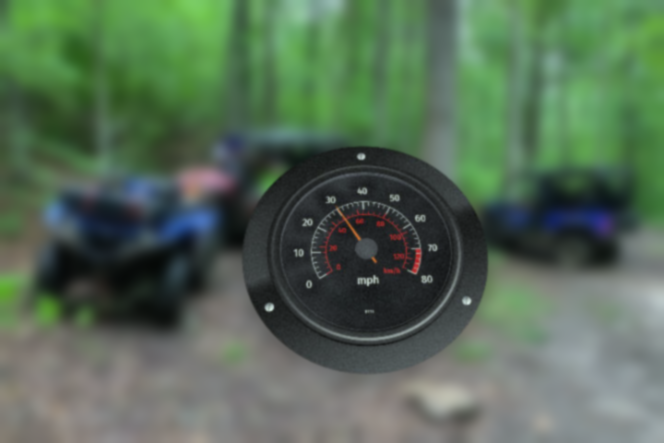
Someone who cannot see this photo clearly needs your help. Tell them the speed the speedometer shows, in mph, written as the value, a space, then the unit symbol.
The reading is 30 mph
